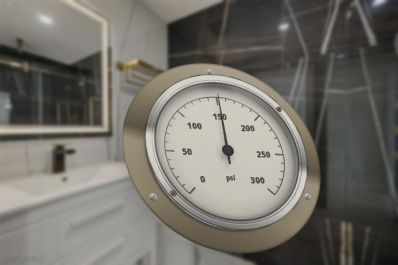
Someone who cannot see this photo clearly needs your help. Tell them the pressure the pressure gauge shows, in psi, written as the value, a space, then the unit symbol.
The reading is 150 psi
